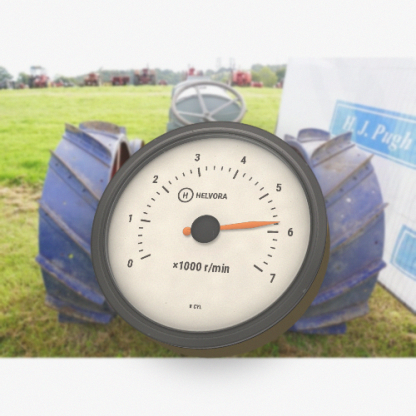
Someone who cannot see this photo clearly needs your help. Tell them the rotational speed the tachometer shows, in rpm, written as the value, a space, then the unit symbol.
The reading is 5800 rpm
